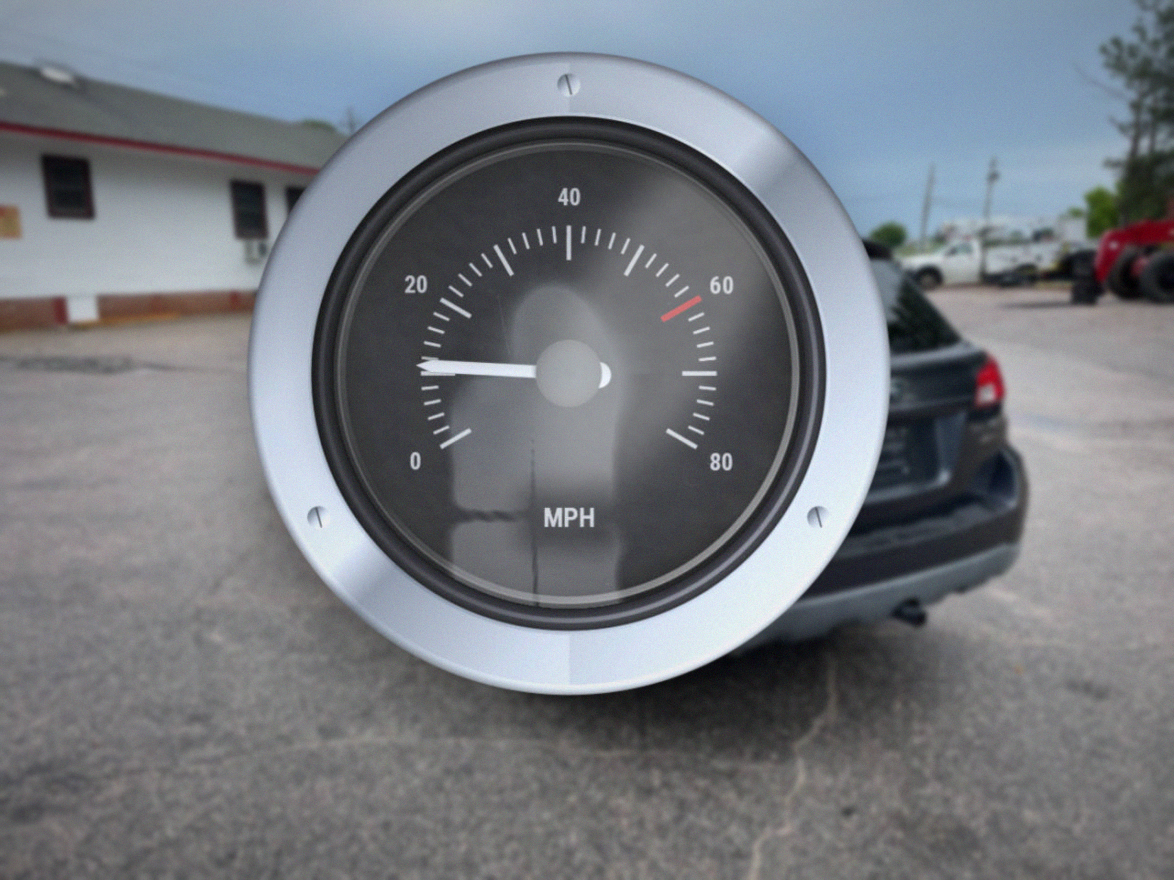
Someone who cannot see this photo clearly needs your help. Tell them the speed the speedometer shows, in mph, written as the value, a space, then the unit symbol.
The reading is 11 mph
